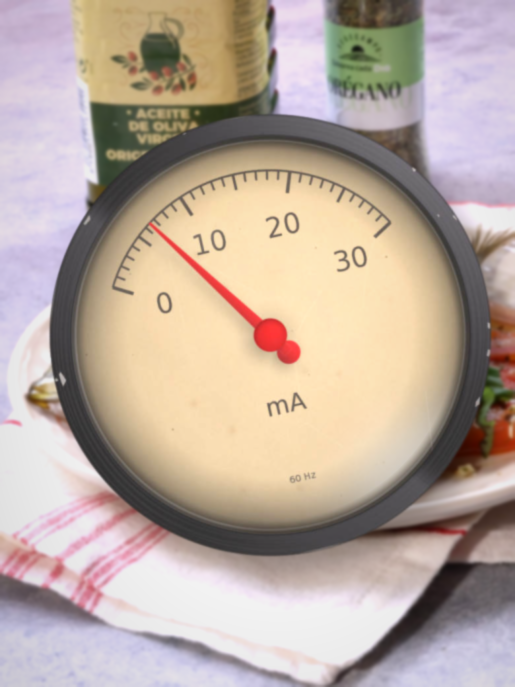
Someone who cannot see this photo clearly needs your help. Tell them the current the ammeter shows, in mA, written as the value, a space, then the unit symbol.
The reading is 6.5 mA
